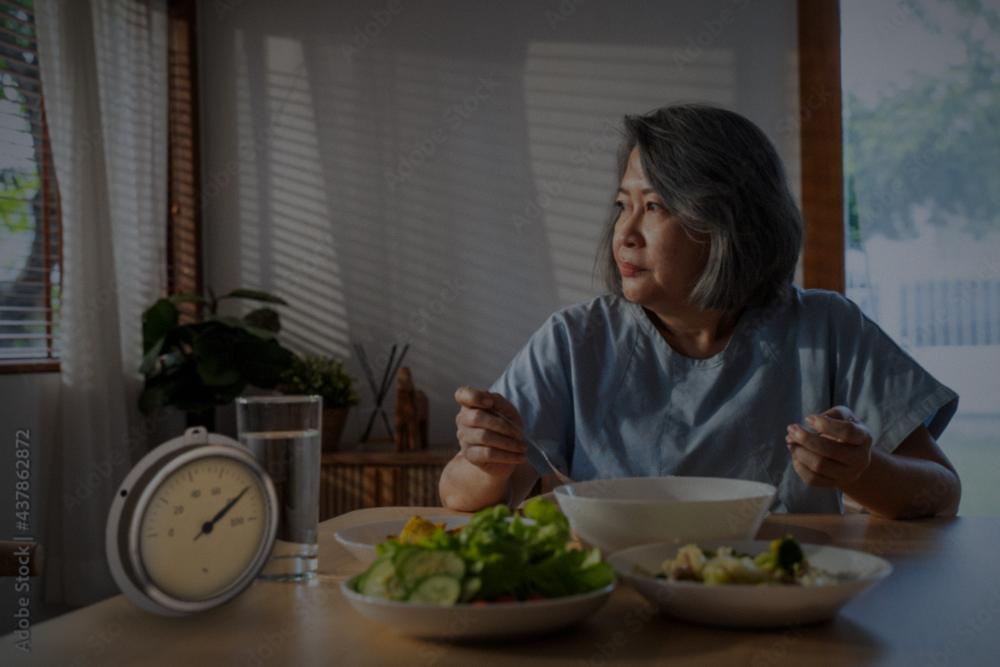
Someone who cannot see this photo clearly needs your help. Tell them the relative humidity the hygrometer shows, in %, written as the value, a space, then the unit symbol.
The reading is 80 %
